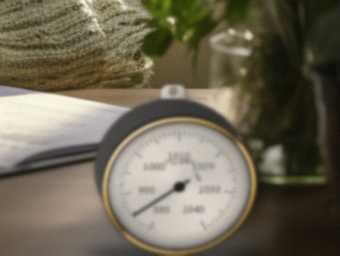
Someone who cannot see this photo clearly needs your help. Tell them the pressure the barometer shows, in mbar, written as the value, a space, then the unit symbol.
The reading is 985 mbar
